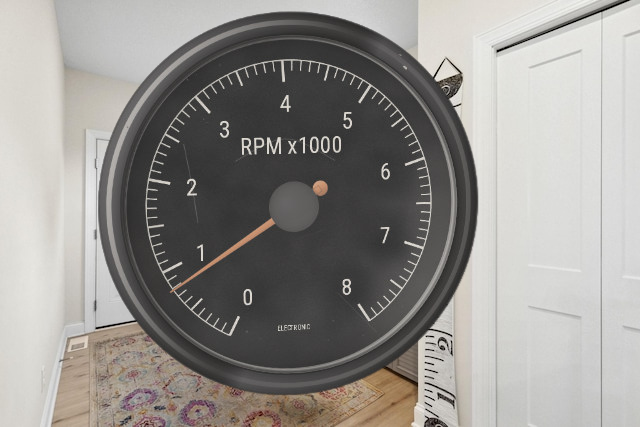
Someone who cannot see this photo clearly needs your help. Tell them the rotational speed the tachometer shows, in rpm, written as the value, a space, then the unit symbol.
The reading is 800 rpm
